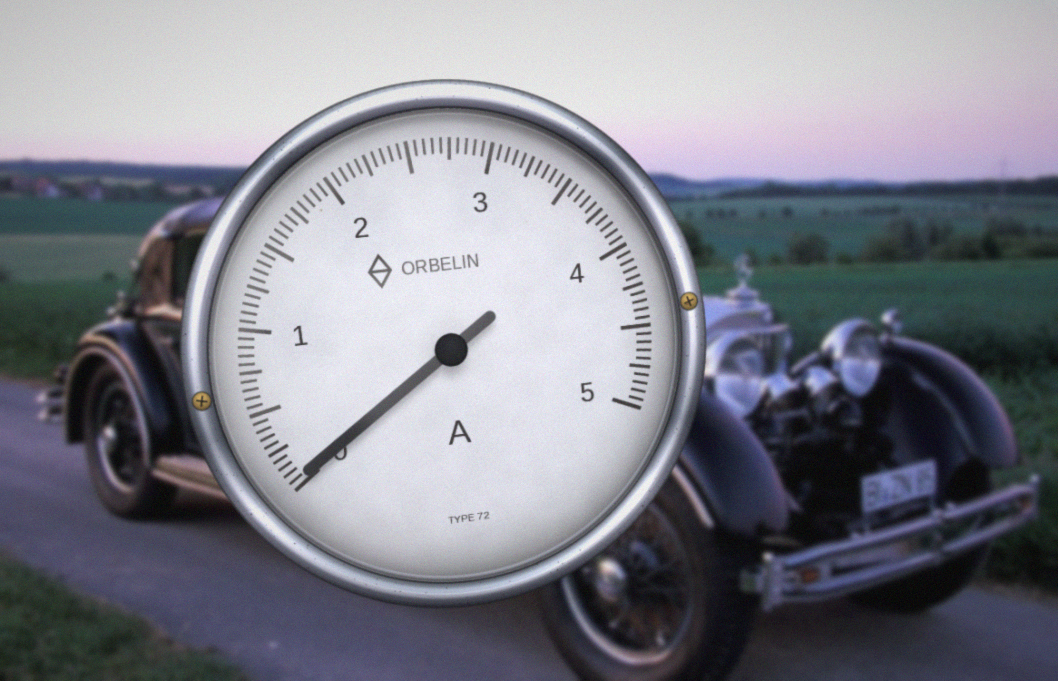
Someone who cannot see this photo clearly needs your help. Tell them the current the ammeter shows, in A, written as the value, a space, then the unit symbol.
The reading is 0.05 A
